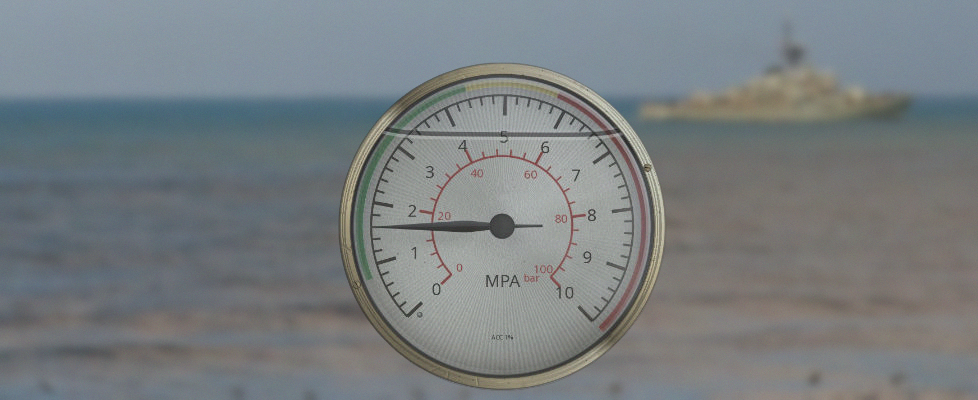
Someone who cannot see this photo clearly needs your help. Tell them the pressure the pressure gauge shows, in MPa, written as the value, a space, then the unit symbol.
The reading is 1.6 MPa
